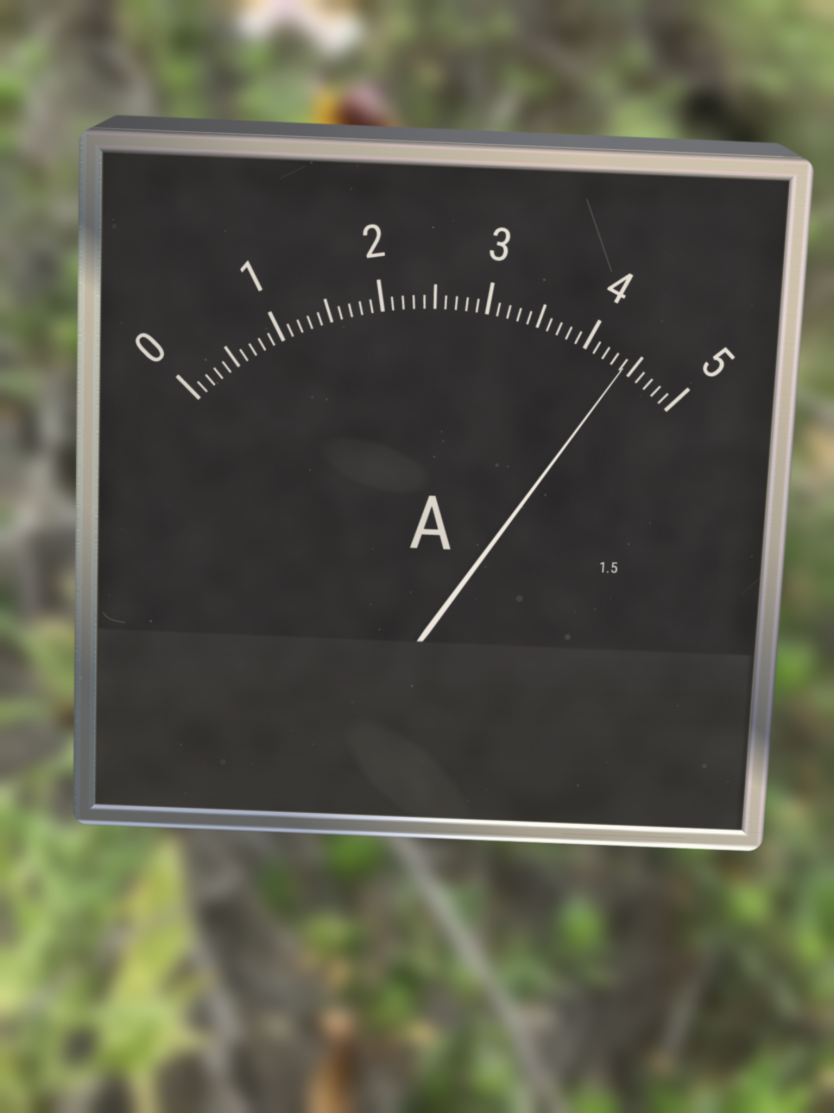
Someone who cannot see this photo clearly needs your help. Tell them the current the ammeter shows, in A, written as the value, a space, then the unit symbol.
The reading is 4.4 A
